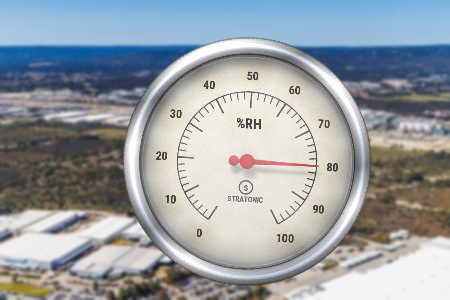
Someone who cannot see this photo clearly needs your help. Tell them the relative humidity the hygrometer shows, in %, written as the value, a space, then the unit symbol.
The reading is 80 %
